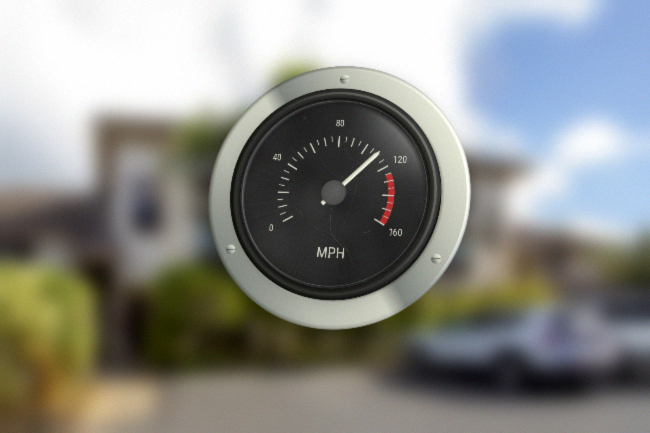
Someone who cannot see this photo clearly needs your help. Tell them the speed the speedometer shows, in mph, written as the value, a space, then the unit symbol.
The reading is 110 mph
